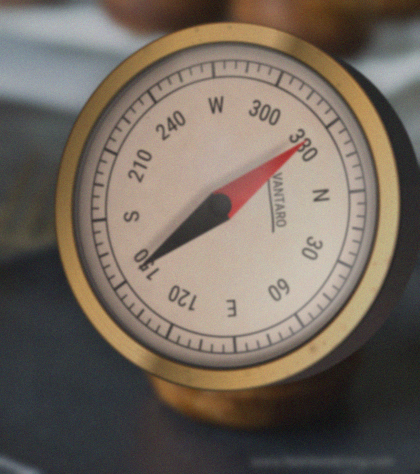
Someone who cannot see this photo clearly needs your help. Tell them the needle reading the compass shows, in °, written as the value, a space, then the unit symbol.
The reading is 330 °
